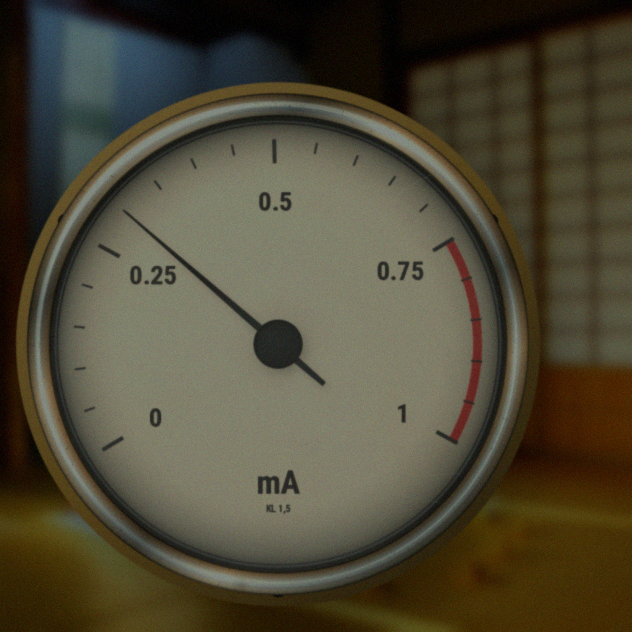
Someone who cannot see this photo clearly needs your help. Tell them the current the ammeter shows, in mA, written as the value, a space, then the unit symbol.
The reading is 0.3 mA
